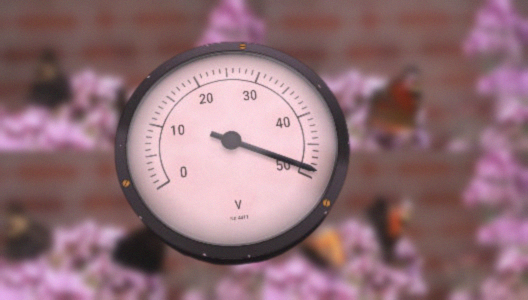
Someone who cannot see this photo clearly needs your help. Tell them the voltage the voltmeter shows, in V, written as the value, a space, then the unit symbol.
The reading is 49 V
